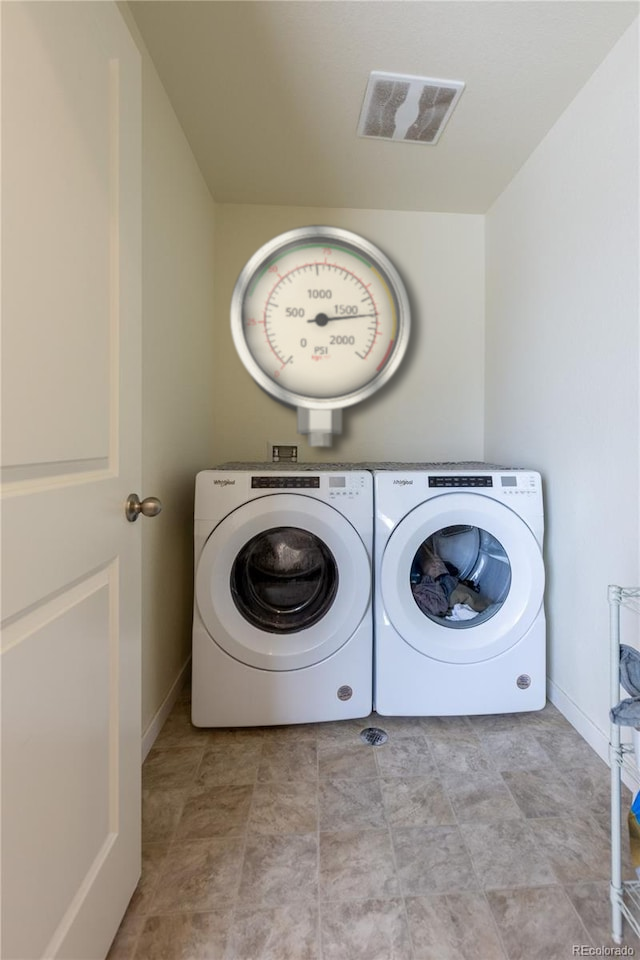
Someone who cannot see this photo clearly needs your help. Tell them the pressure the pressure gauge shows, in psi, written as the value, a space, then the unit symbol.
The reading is 1650 psi
